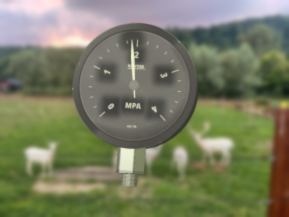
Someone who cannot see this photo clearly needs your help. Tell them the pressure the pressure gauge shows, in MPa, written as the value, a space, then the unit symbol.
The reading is 1.9 MPa
